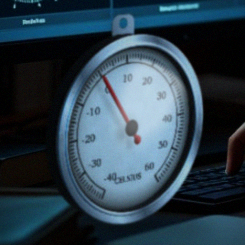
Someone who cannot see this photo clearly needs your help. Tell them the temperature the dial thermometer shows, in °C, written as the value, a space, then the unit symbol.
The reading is 0 °C
